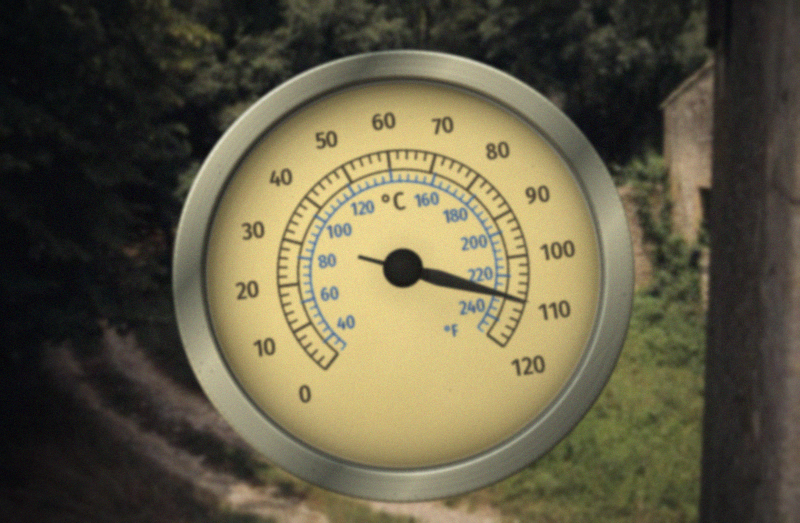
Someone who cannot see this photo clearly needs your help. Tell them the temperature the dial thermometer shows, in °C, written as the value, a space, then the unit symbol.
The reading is 110 °C
